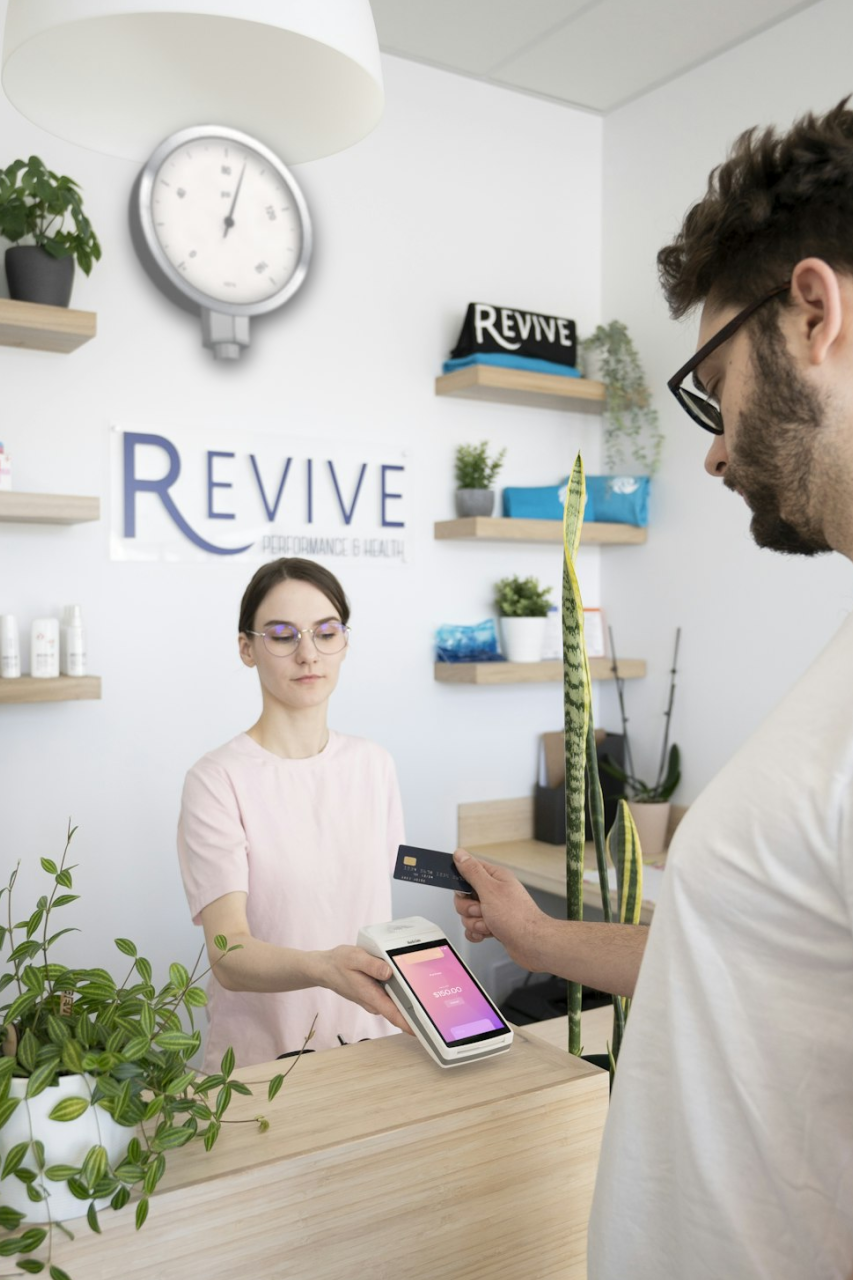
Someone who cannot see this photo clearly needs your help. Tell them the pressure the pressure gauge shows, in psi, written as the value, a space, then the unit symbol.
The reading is 90 psi
